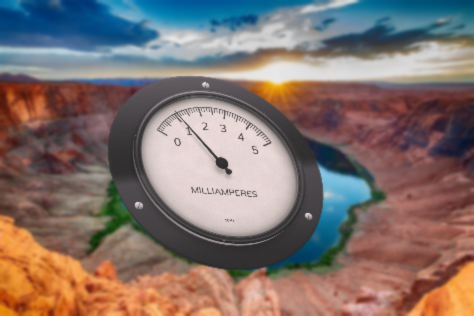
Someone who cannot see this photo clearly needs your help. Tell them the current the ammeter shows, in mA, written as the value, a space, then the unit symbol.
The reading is 1 mA
